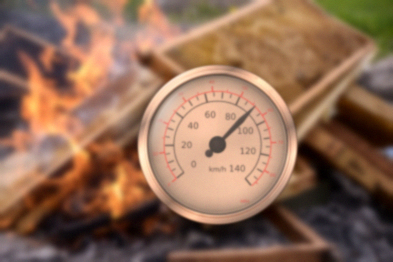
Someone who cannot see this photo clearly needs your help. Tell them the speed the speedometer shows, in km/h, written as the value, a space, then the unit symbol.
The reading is 90 km/h
